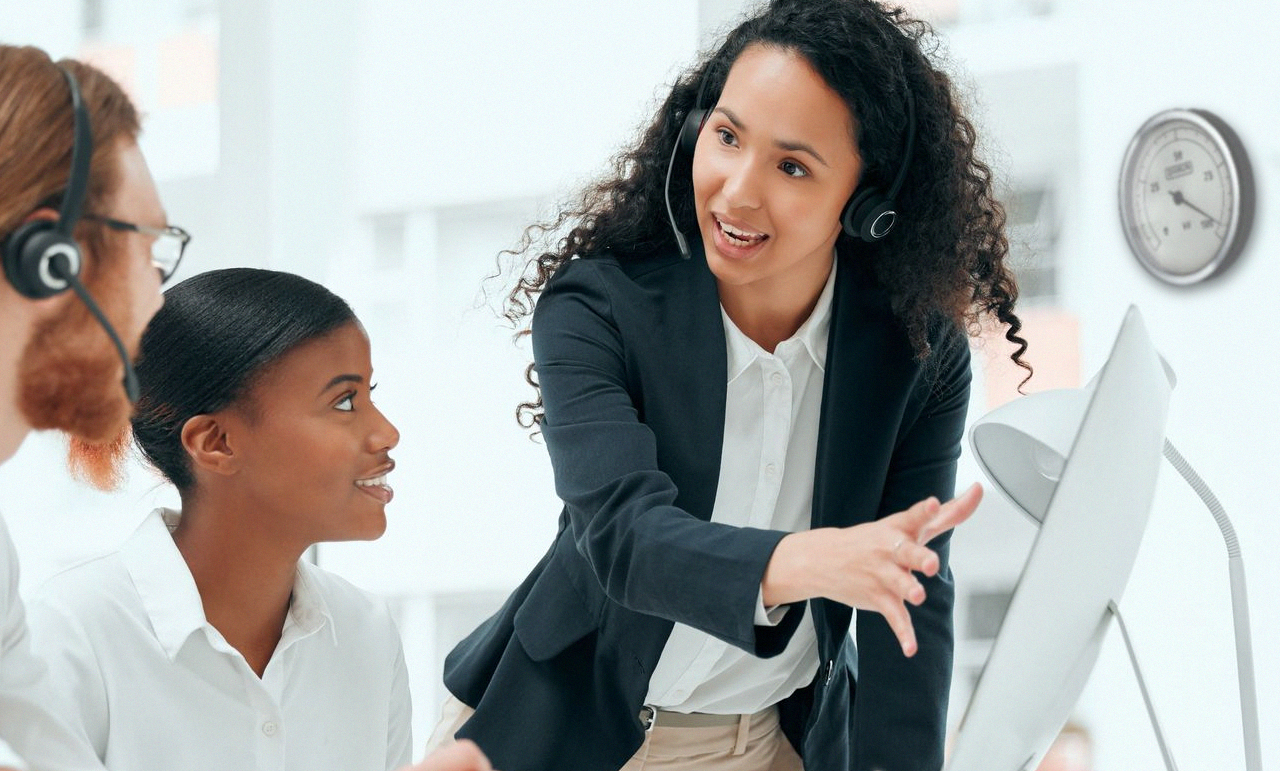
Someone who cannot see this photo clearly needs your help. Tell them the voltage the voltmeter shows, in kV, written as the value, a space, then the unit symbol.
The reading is 95 kV
